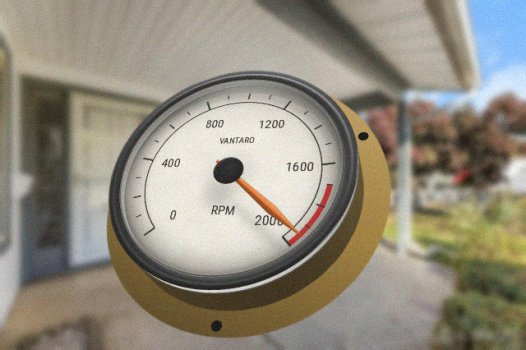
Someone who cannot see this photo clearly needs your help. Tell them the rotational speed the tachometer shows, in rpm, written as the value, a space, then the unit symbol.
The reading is 1950 rpm
